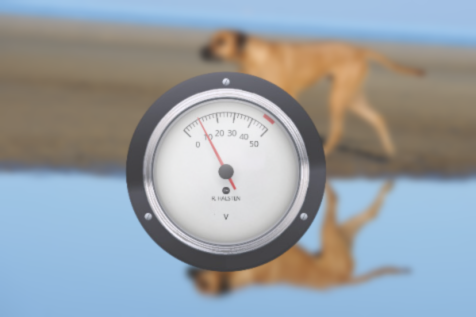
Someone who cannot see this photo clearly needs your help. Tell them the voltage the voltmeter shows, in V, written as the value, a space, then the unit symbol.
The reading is 10 V
